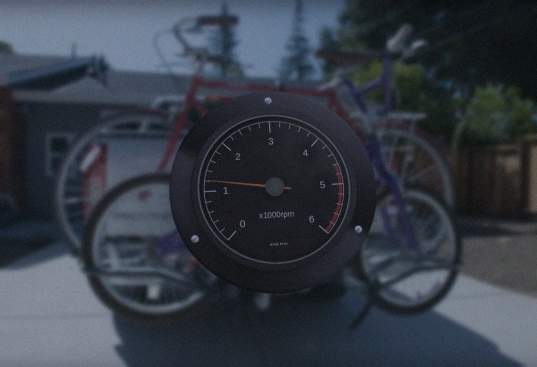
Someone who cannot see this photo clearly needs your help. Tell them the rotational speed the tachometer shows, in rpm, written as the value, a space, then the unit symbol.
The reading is 1200 rpm
